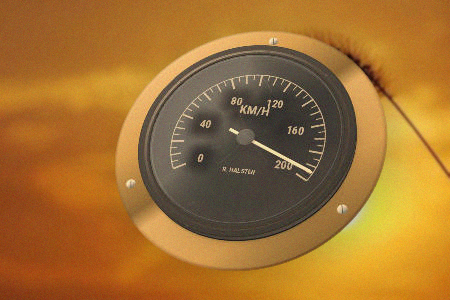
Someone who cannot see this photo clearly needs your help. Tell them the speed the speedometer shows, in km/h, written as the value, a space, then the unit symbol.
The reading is 195 km/h
